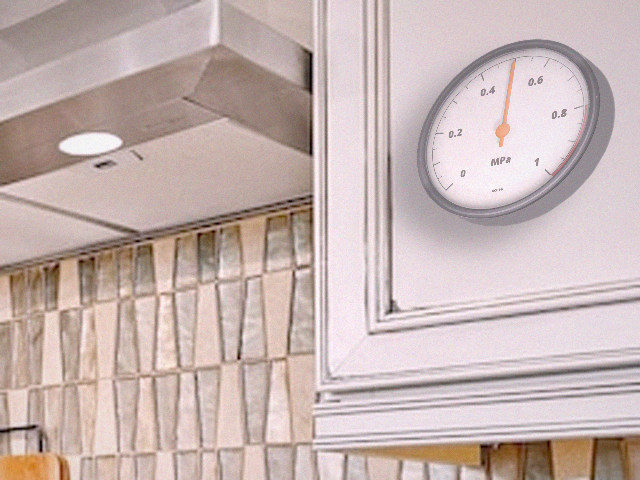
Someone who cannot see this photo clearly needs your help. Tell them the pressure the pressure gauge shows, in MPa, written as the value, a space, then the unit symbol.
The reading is 0.5 MPa
